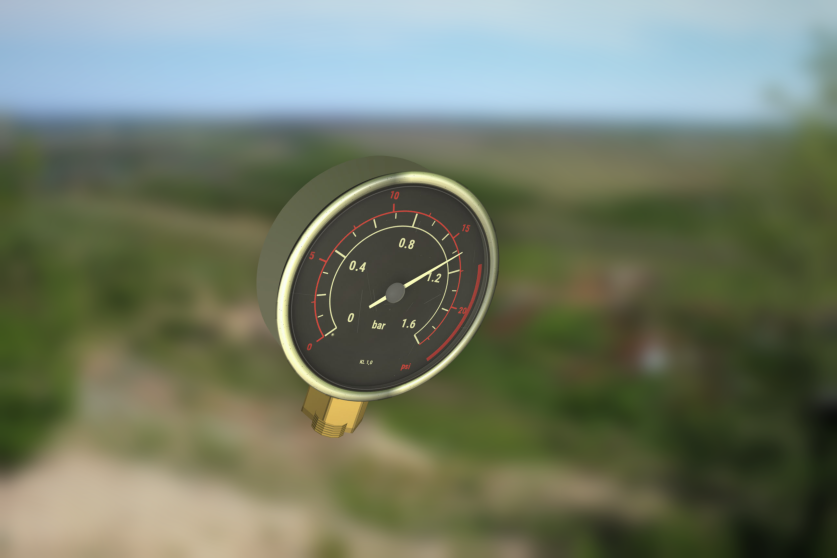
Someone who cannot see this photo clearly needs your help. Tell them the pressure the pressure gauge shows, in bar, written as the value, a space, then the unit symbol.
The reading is 1.1 bar
